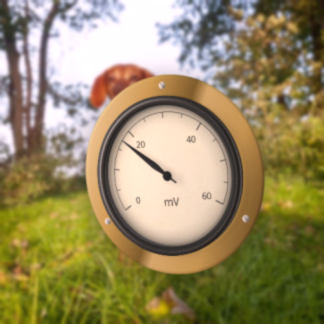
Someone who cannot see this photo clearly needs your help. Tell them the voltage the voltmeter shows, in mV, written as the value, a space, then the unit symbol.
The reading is 17.5 mV
